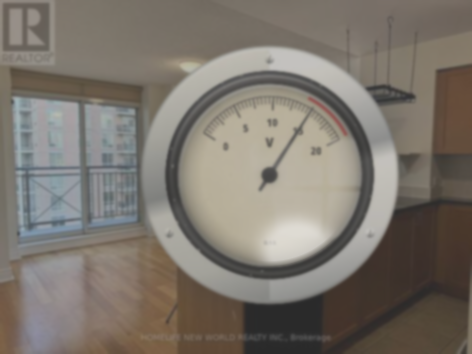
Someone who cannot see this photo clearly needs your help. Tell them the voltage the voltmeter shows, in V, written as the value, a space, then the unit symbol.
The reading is 15 V
